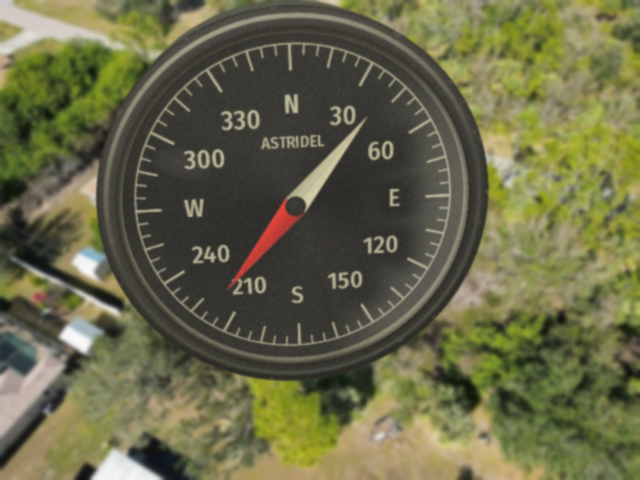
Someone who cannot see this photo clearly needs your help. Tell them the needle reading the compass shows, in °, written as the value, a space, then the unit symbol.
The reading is 220 °
